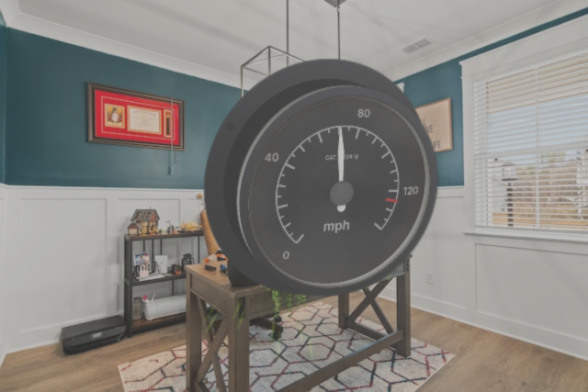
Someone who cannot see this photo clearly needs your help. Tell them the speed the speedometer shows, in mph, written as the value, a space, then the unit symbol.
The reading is 70 mph
